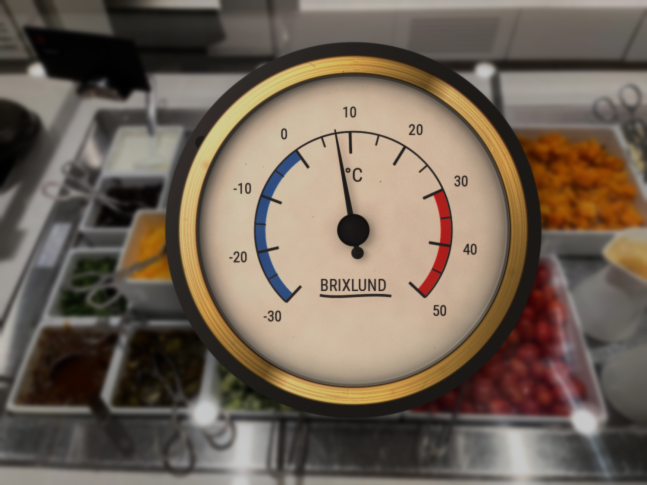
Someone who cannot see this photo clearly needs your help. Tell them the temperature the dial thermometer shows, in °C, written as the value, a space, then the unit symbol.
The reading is 7.5 °C
